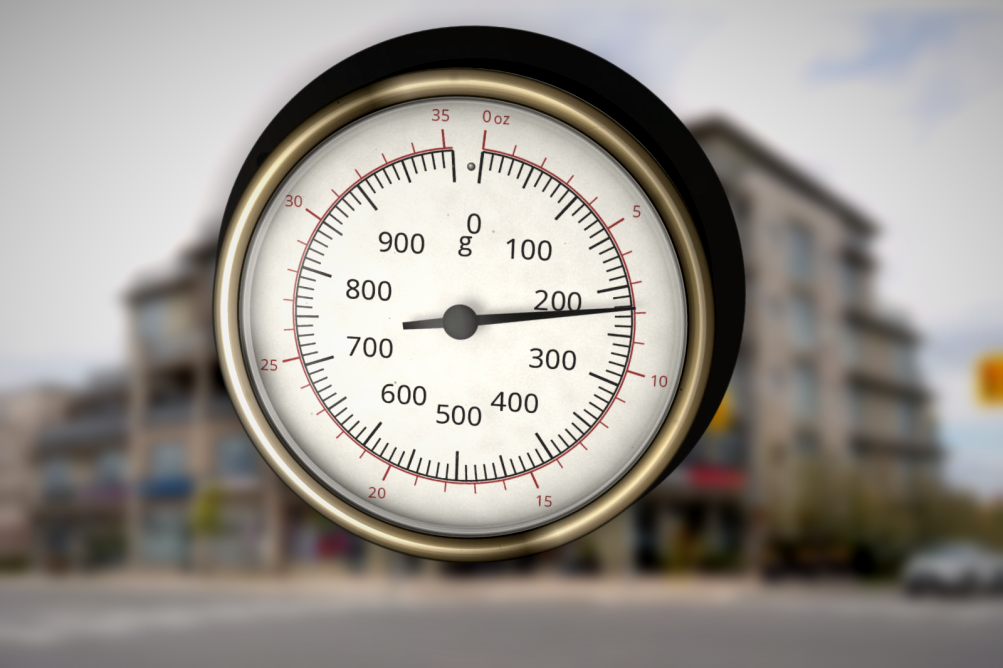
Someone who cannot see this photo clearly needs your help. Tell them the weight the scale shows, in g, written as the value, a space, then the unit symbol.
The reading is 220 g
